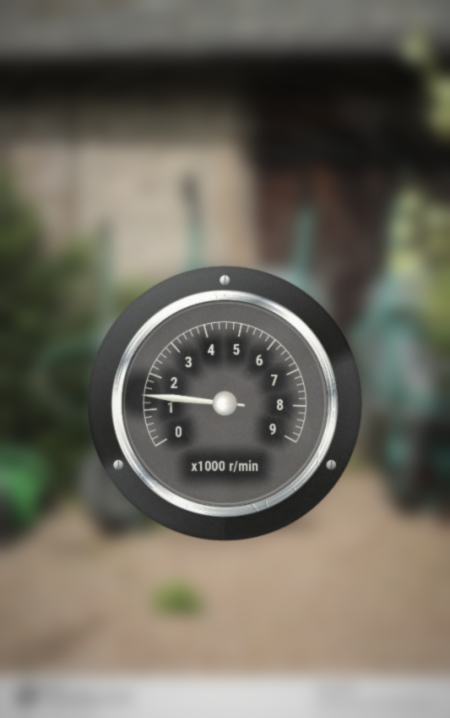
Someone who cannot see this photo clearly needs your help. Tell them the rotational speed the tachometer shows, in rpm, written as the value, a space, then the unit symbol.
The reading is 1400 rpm
